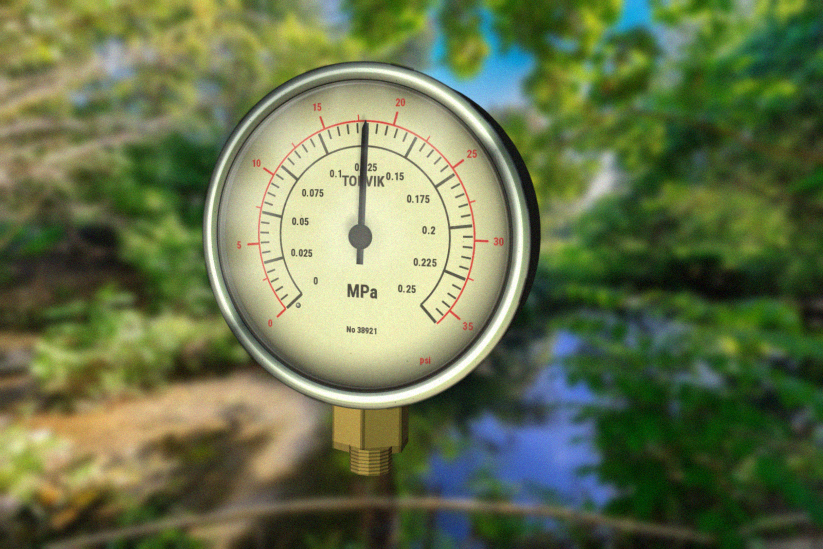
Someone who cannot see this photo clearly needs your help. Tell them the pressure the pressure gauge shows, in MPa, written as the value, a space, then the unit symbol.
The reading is 0.125 MPa
